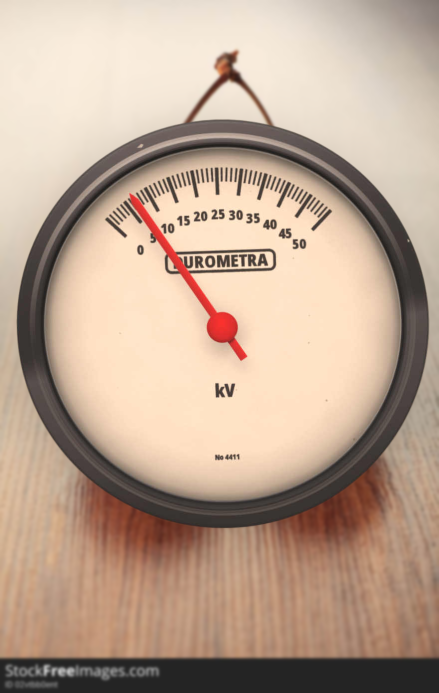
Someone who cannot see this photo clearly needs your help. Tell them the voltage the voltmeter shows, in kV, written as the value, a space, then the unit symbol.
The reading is 7 kV
